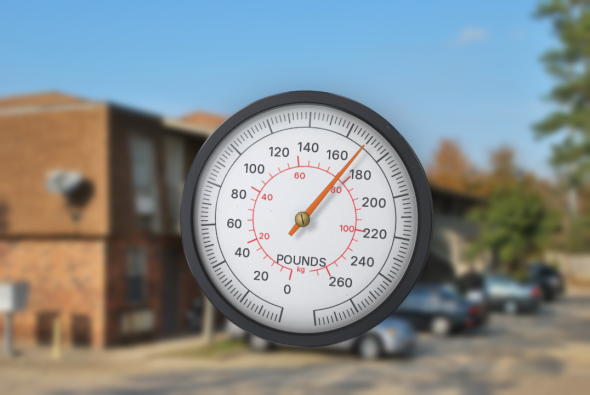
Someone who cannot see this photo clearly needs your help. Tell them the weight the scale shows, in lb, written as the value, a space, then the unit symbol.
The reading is 170 lb
